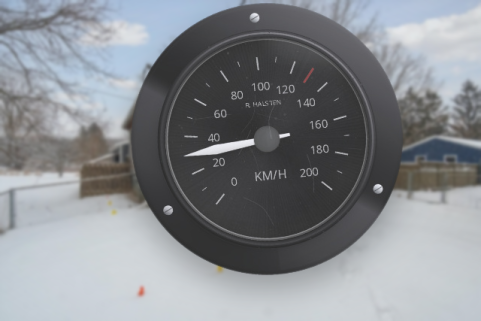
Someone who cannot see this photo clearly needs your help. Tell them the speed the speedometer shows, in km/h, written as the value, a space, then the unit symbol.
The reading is 30 km/h
